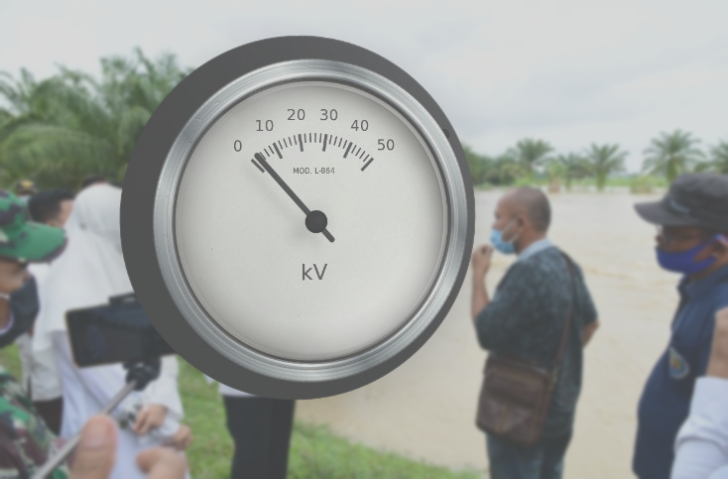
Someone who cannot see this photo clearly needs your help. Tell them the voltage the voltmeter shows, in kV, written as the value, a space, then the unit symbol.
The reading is 2 kV
